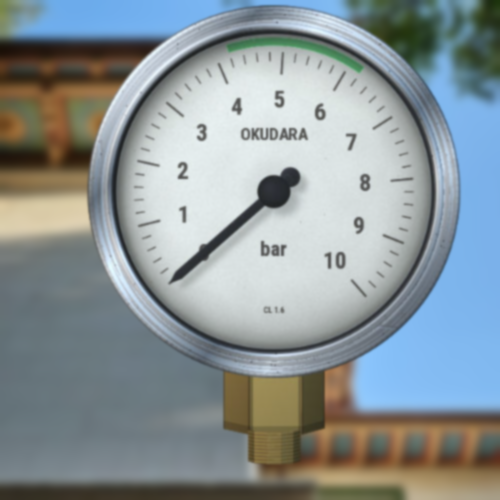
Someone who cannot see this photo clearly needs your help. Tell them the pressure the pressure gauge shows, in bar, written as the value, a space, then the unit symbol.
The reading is 0 bar
